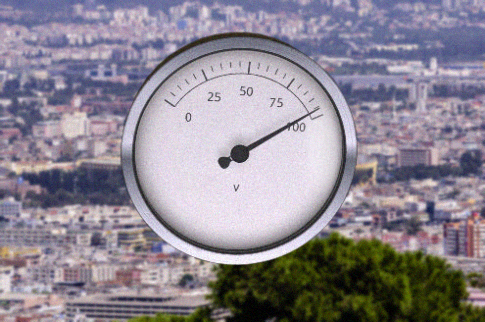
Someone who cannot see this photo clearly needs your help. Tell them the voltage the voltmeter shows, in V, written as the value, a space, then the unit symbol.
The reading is 95 V
